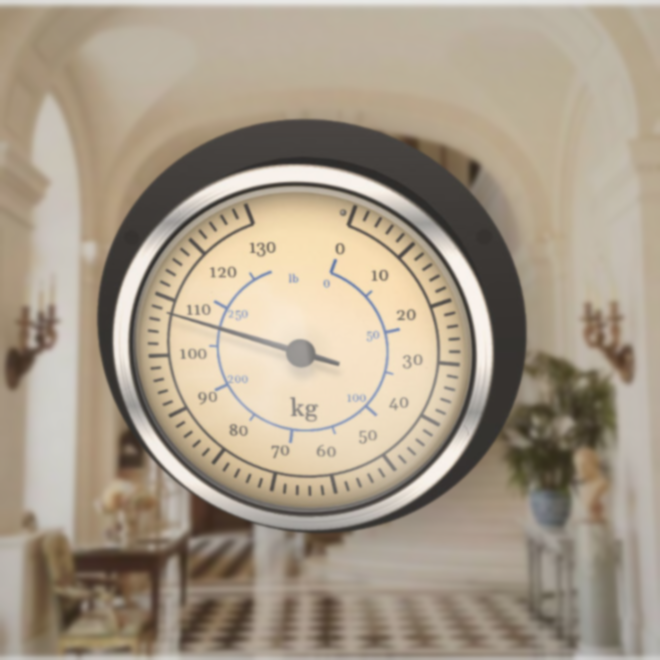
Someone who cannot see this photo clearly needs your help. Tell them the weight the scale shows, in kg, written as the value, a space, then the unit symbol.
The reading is 108 kg
